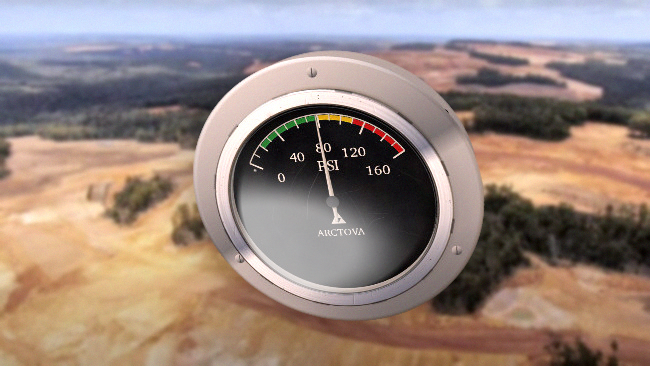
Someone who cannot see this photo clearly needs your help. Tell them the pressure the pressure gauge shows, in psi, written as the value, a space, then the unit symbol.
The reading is 80 psi
